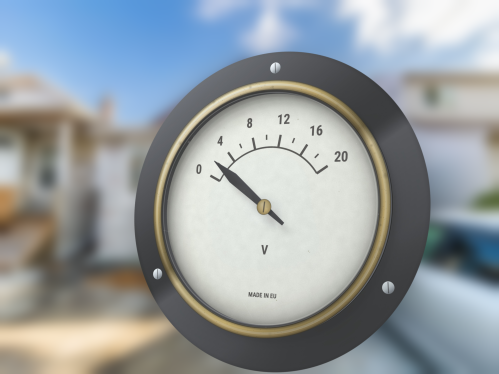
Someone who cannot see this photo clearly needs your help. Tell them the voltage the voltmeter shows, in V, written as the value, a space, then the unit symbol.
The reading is 2 V
